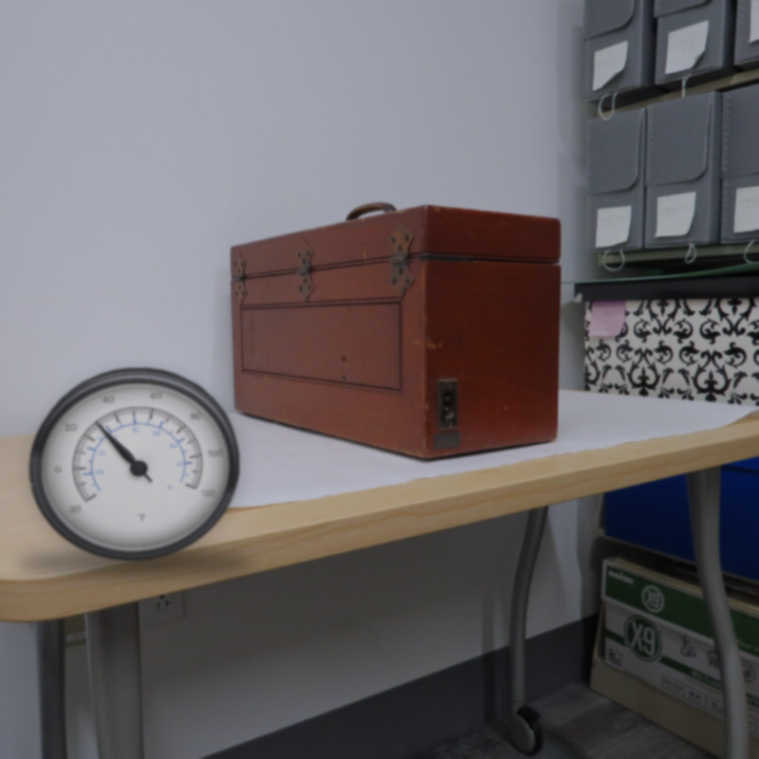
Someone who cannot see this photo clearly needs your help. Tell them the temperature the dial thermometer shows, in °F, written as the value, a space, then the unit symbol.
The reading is 30 °F
